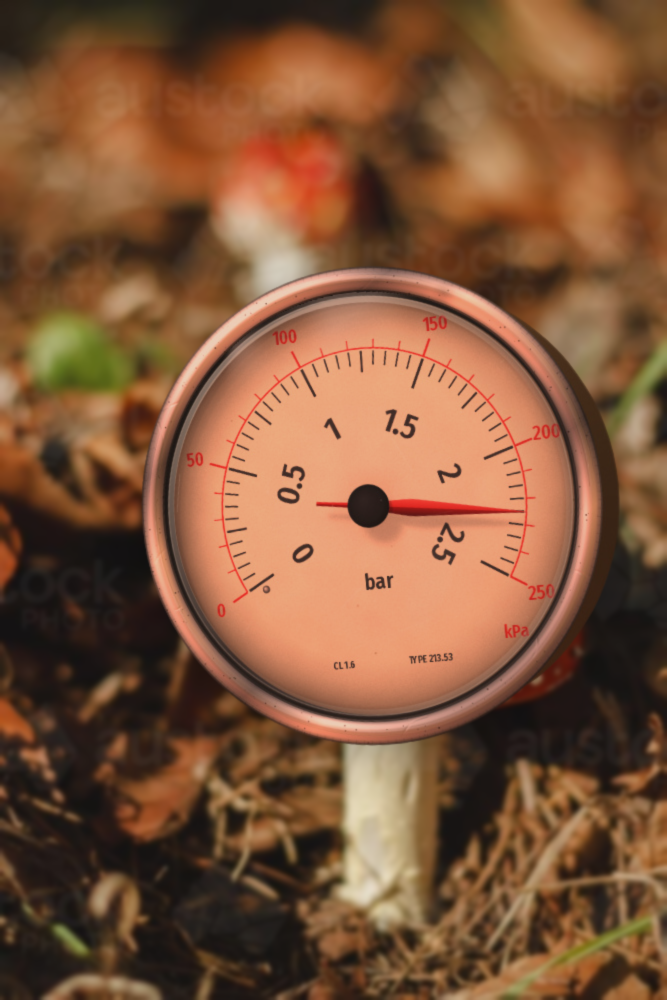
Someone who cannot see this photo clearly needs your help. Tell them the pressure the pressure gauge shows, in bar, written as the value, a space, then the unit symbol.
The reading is 2.25 bar
